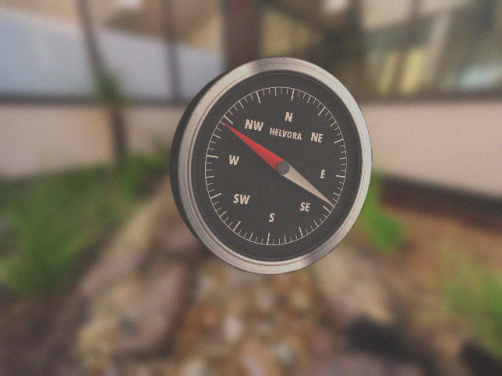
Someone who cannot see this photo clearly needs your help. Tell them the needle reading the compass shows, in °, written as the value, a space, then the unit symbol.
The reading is 295 °
